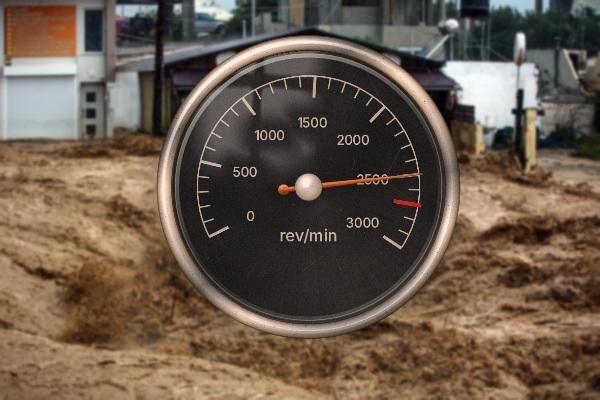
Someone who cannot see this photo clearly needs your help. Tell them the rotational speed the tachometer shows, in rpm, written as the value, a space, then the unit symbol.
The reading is 2500 rpm
